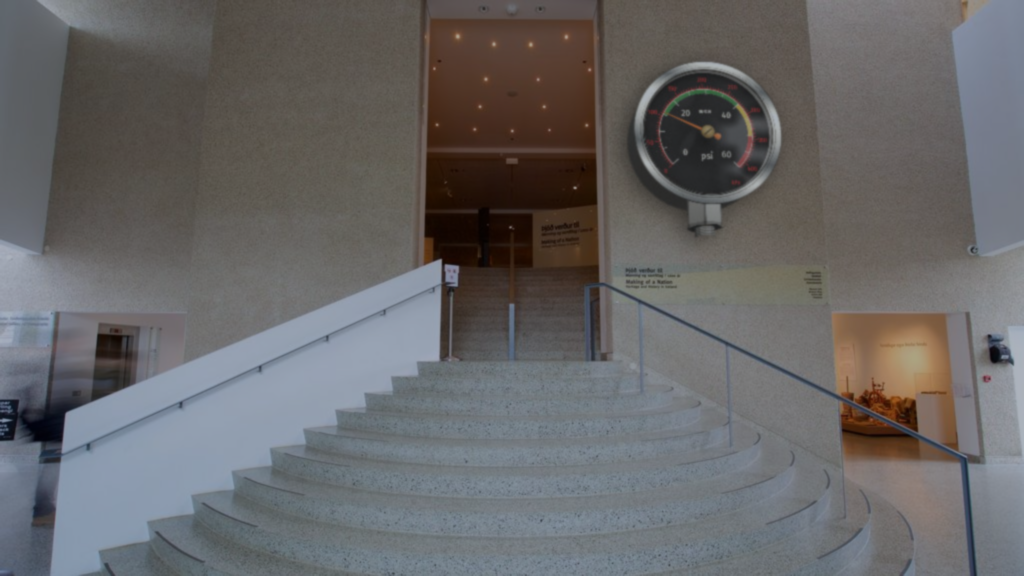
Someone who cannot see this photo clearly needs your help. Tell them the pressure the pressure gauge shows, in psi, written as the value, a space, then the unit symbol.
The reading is 15 psi
